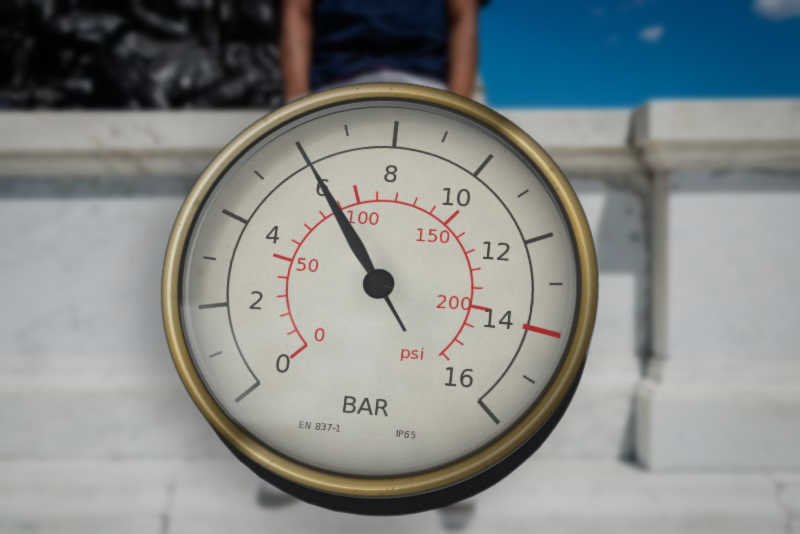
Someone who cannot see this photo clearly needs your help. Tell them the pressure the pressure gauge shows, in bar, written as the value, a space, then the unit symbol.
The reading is 6 bar
